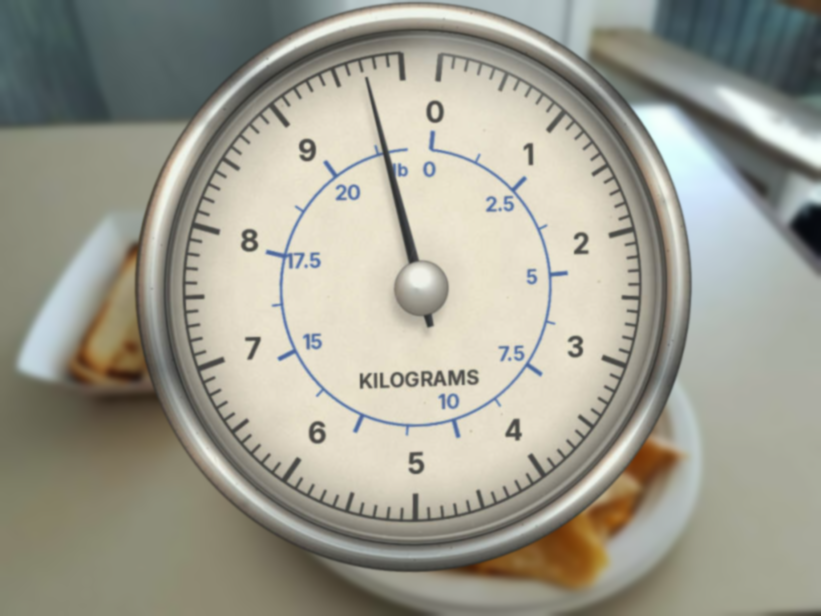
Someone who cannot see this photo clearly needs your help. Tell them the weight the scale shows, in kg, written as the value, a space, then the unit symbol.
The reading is 9.7 kg
